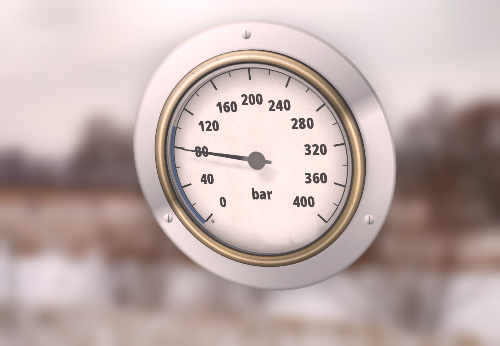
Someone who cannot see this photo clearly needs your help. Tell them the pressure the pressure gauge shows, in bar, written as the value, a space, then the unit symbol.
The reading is 80 bar
